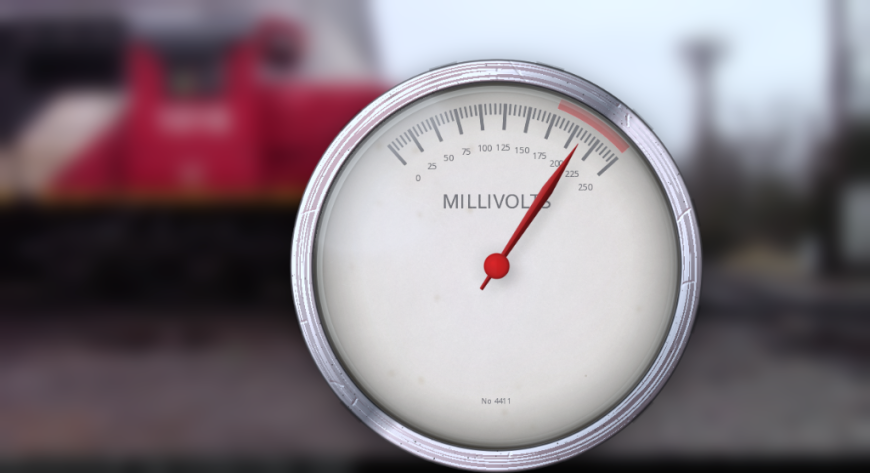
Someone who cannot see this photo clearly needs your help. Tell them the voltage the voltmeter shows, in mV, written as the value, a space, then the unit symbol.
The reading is 210 mV
